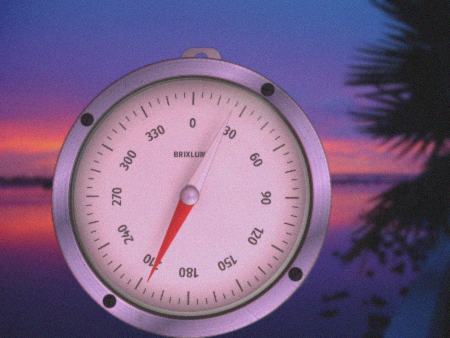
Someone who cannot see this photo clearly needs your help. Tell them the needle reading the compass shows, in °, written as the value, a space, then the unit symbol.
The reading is 205 °
